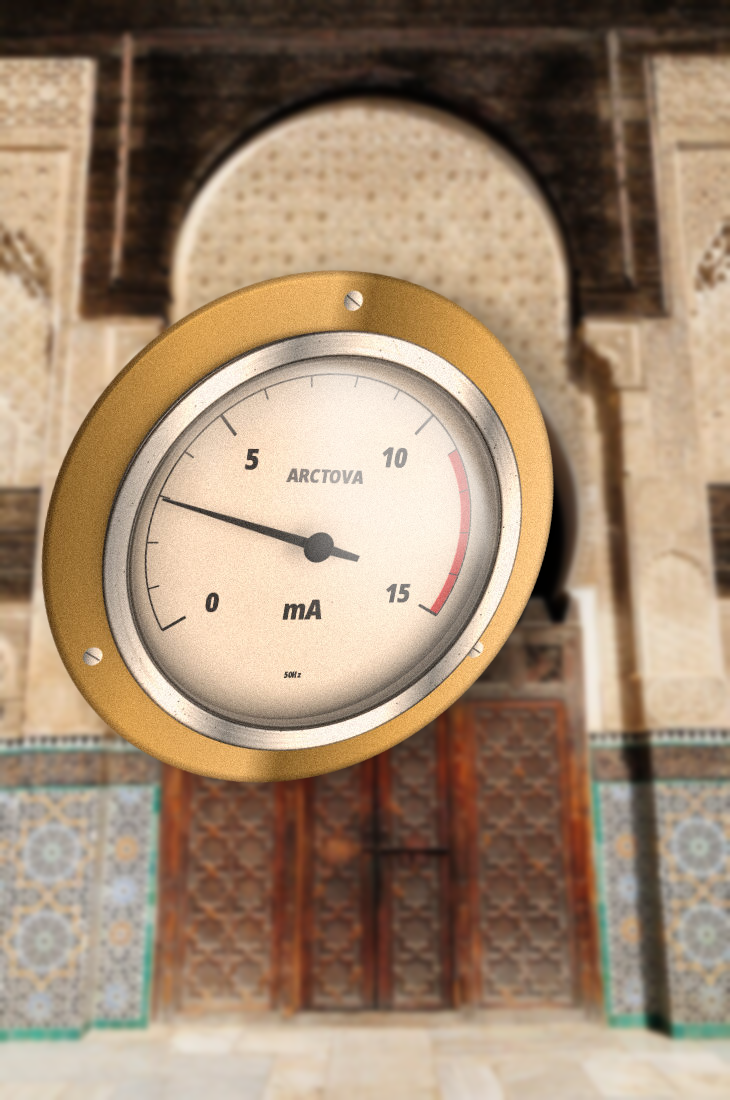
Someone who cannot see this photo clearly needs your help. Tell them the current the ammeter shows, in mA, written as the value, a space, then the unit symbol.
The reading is 3 mA
